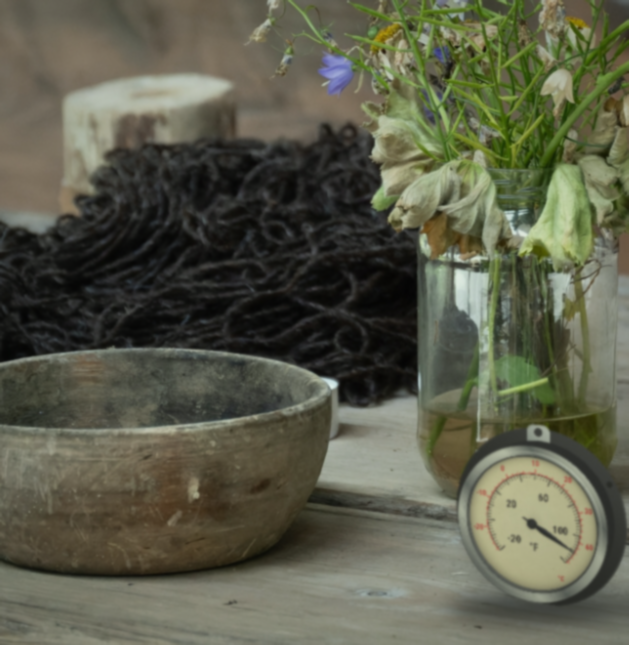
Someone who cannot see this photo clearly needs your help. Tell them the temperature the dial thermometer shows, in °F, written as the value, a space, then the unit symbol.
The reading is 110 °F
